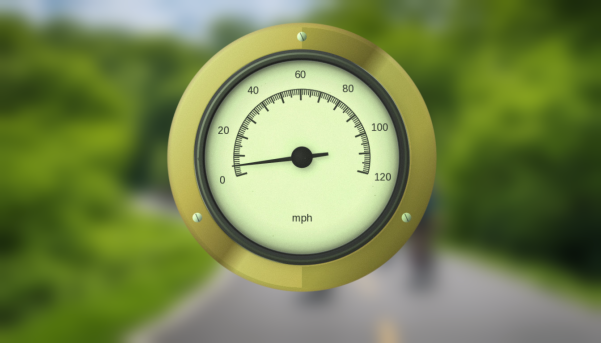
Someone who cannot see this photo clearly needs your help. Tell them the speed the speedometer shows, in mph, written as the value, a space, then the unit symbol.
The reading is 5 mph
